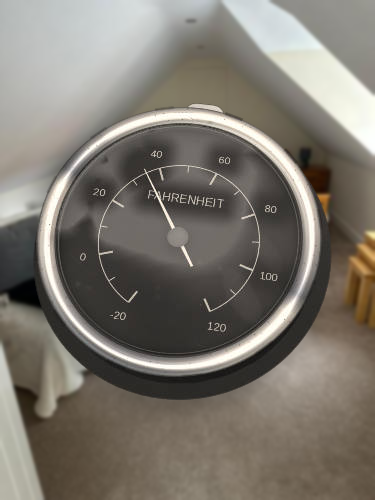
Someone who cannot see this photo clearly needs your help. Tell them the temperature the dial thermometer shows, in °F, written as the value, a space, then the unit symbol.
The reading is 35 °F
